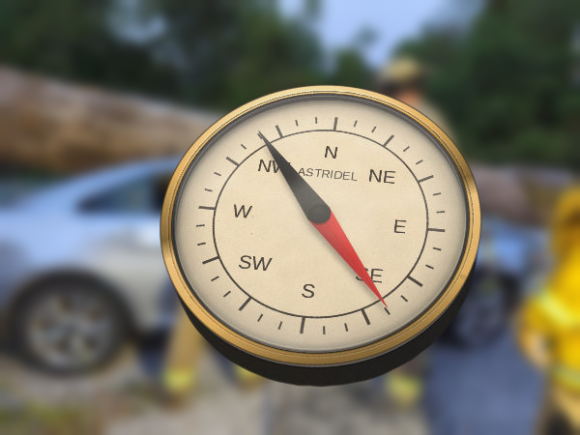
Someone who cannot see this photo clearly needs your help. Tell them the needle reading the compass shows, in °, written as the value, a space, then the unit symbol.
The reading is 140 °
